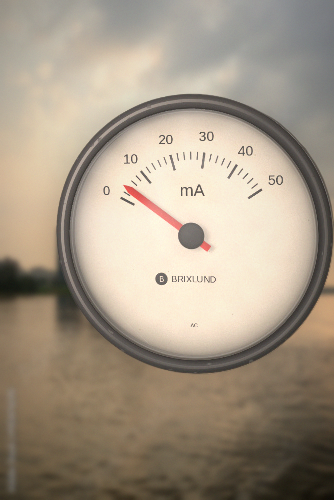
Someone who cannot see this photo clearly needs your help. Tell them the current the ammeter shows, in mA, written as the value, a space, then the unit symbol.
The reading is 4 mA
